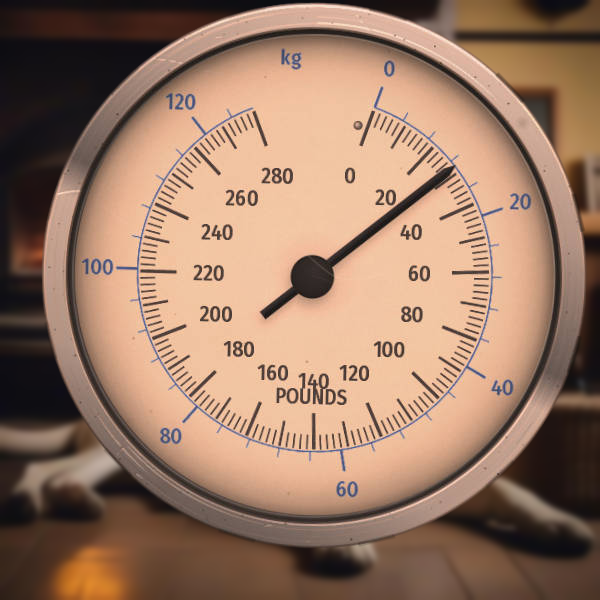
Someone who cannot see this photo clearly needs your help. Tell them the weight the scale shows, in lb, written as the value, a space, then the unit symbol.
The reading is 28 lb
